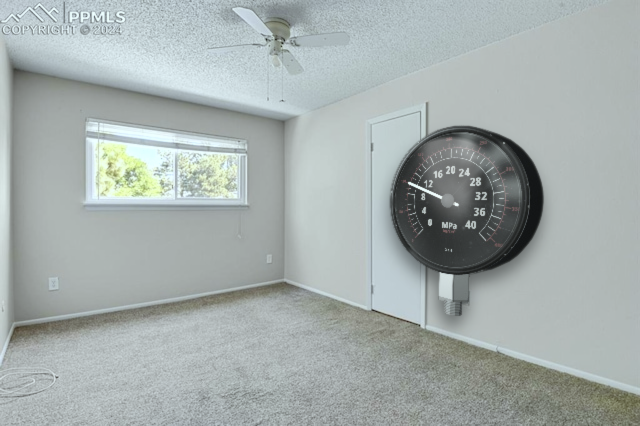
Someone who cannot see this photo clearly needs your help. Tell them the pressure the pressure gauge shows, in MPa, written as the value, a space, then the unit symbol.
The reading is 10 MPa
